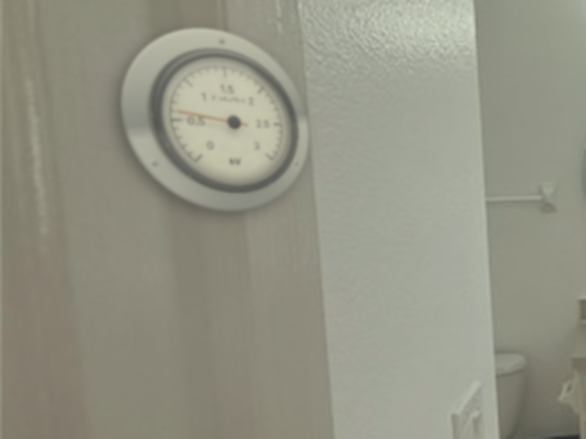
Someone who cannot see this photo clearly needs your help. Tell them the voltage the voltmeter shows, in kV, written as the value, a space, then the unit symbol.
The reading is 0.6 kV
